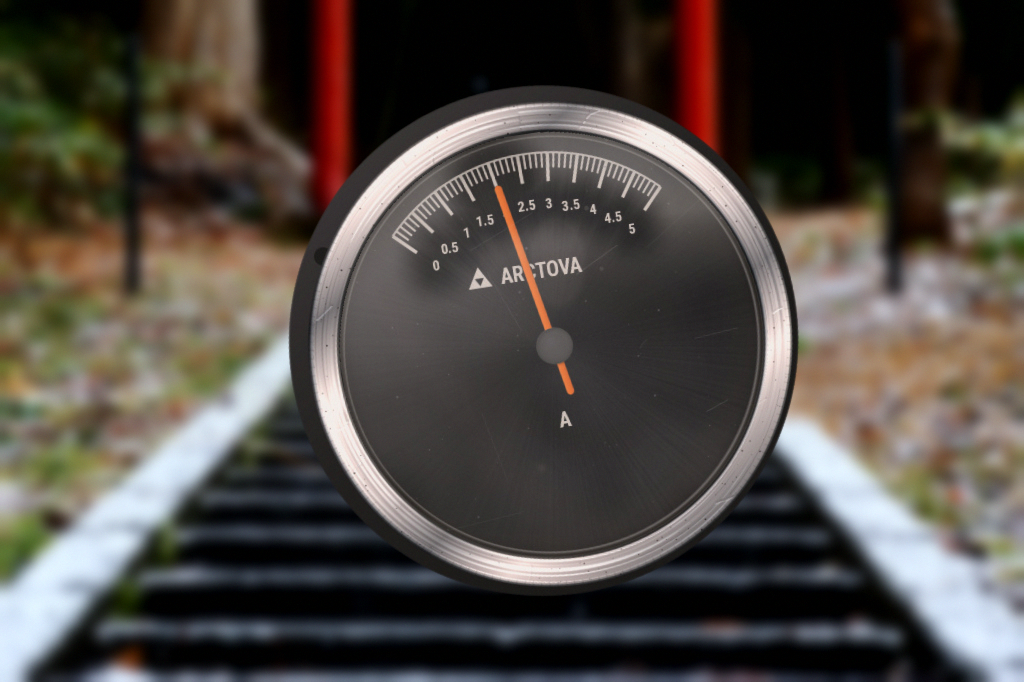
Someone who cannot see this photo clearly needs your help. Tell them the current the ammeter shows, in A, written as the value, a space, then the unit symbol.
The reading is 2 A
